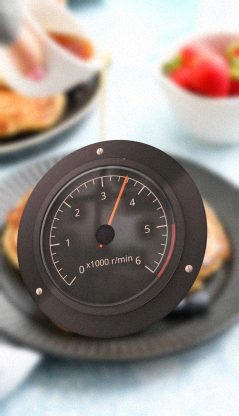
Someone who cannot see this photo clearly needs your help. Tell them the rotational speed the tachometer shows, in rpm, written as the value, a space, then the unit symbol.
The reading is 3600 rpm
